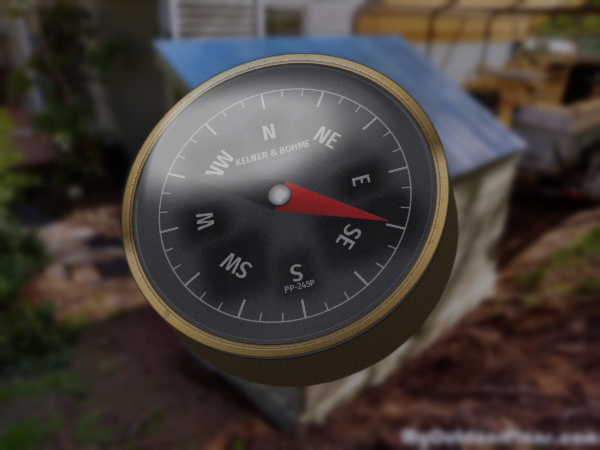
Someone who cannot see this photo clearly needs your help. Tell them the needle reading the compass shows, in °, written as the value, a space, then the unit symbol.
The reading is 120 °
